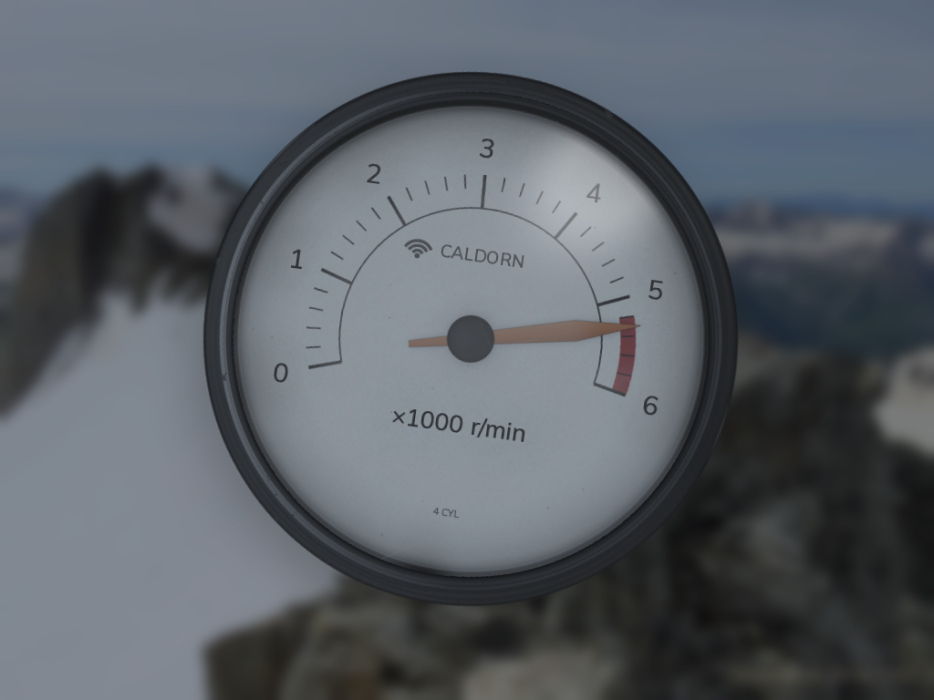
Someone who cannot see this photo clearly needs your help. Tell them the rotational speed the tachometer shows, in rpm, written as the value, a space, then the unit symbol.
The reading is 5300 rpm
